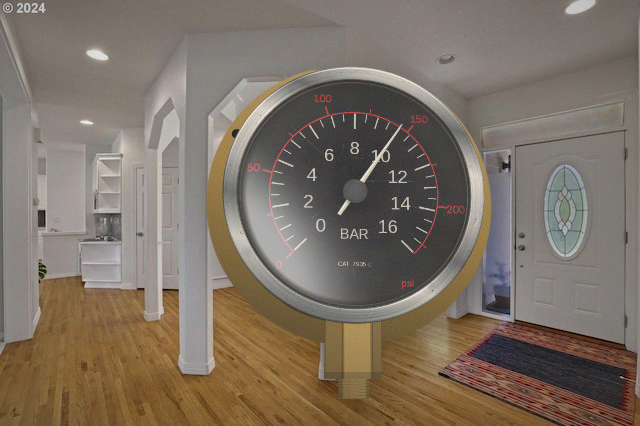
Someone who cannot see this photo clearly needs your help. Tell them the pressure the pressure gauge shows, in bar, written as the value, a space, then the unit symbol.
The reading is 10 bar
